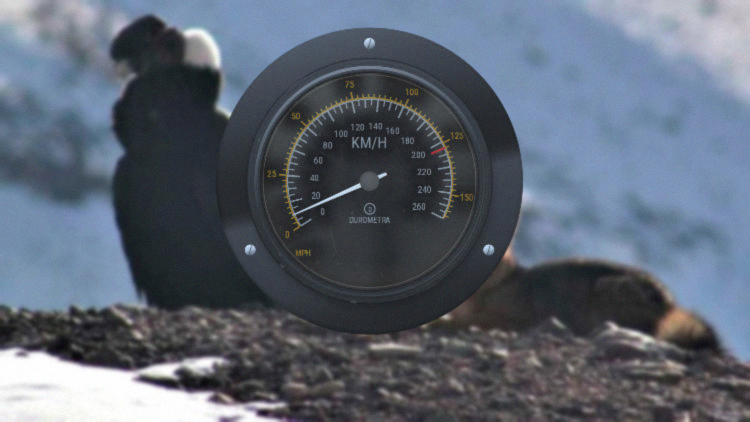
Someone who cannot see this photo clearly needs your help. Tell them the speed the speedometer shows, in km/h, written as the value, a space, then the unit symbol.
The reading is 10 km/h
